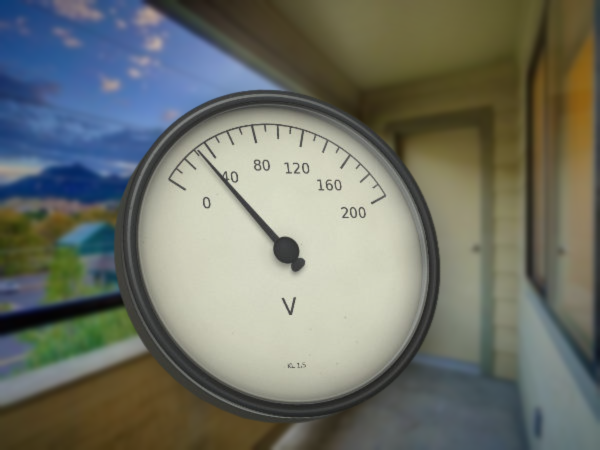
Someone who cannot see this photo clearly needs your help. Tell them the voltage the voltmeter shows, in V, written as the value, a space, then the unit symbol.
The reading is 30 V
